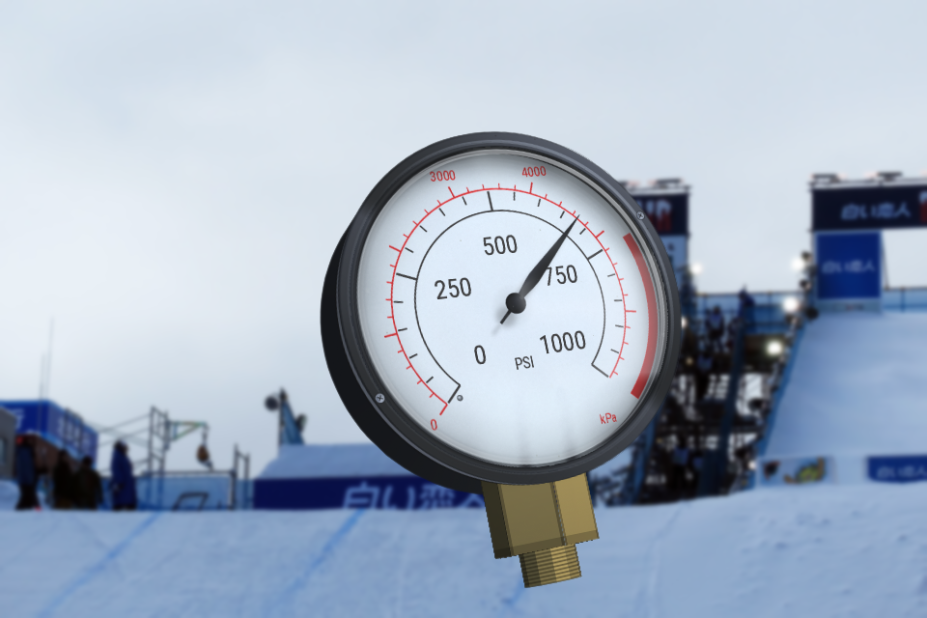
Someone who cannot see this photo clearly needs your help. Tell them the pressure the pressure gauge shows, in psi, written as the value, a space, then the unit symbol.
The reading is 675 psi
